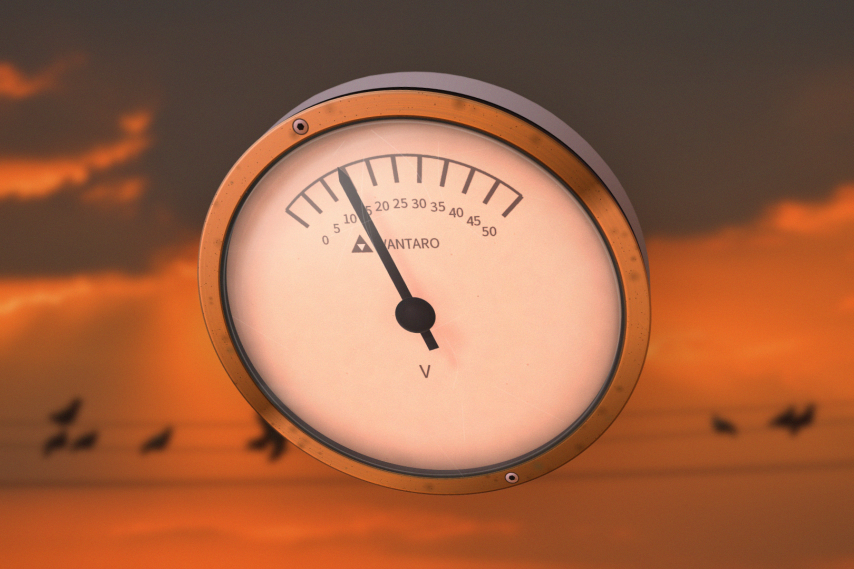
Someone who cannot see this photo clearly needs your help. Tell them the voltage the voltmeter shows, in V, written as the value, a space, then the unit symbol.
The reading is 15 V
